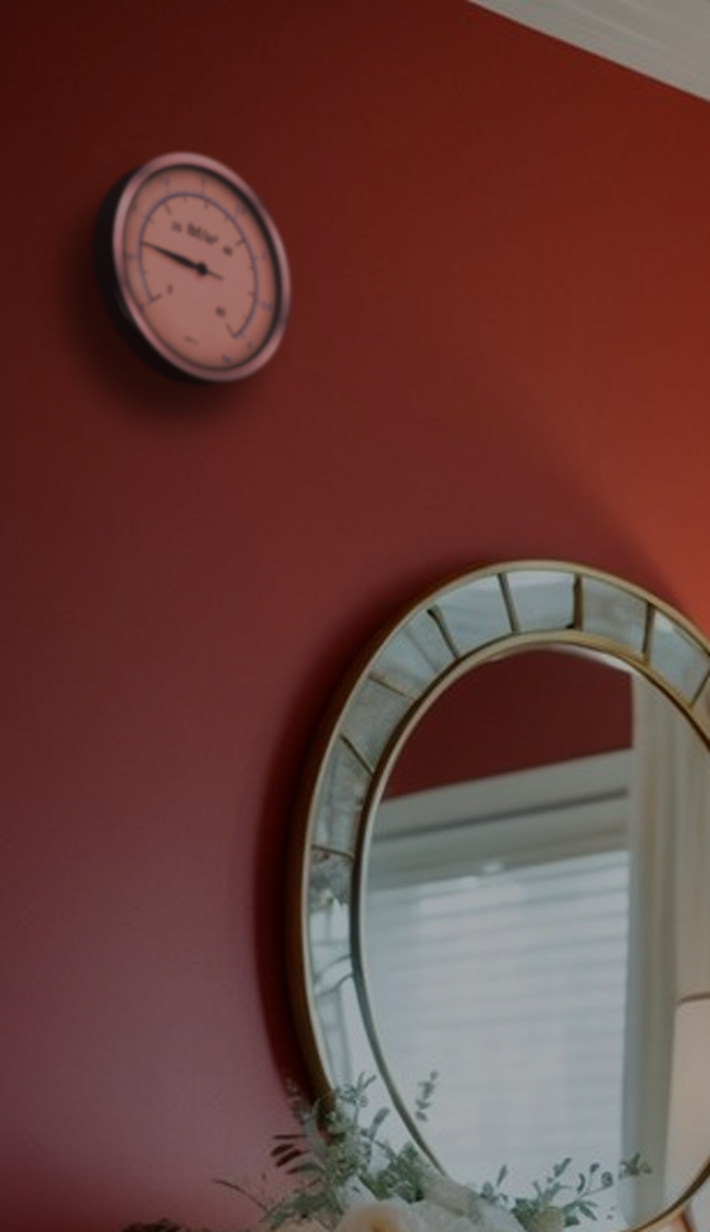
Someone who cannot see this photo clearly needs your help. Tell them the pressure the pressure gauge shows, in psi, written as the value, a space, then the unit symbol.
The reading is 10 psi
